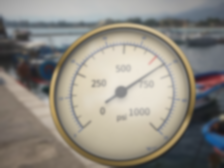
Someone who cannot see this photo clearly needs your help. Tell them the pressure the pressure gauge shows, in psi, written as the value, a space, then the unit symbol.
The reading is 700 psi
